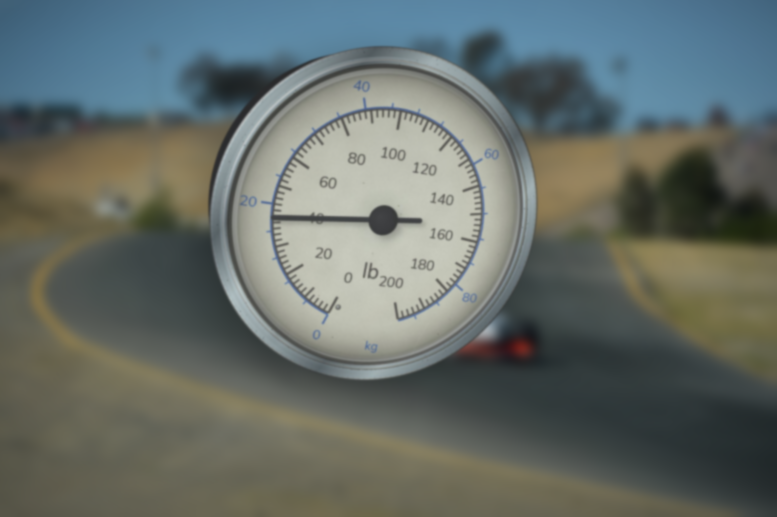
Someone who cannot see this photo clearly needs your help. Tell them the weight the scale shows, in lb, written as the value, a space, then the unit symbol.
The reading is 40 lb
